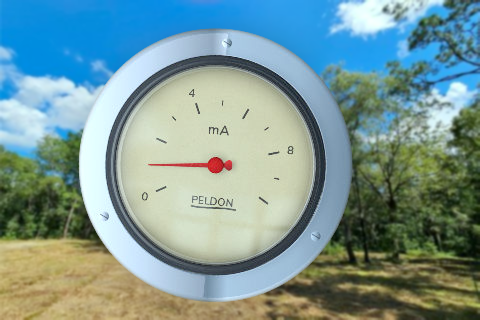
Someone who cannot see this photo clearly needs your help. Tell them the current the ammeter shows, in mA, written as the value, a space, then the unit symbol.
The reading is 1 mA
